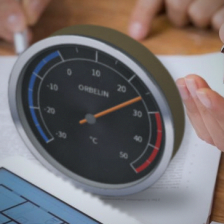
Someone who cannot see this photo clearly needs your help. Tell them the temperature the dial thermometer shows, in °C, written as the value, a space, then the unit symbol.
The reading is 25 °C
